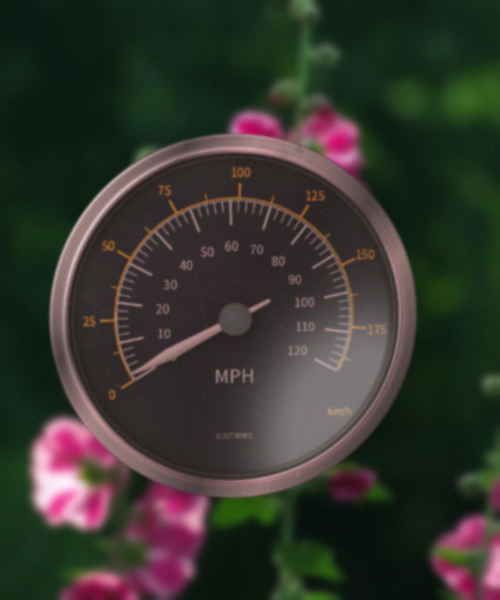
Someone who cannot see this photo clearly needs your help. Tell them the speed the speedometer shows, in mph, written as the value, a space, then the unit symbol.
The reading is 2 mph
